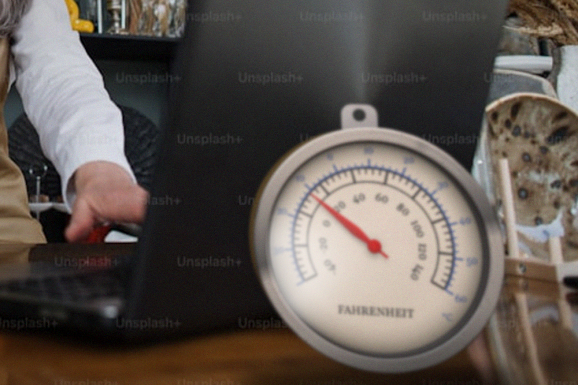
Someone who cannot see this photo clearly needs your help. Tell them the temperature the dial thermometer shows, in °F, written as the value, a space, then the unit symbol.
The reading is 12 °F
